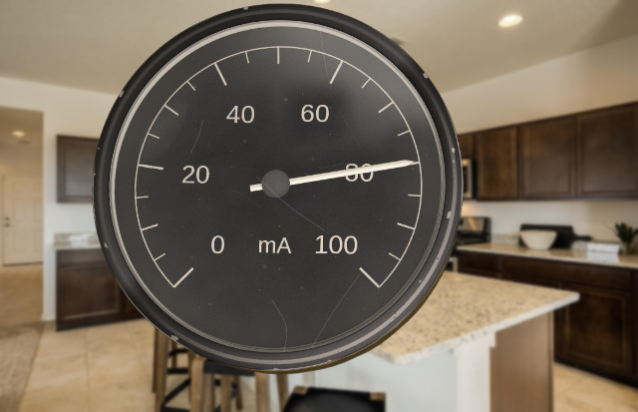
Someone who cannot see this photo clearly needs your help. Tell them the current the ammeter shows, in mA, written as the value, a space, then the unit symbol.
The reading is 80 mA
